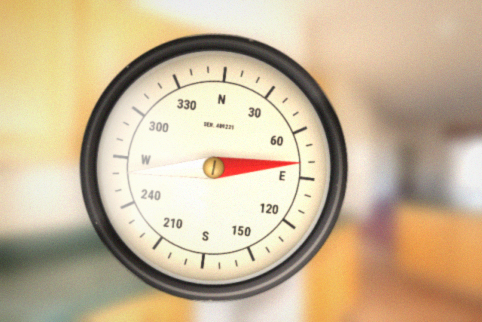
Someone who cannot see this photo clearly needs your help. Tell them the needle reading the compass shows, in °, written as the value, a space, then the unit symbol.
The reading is 80 °
